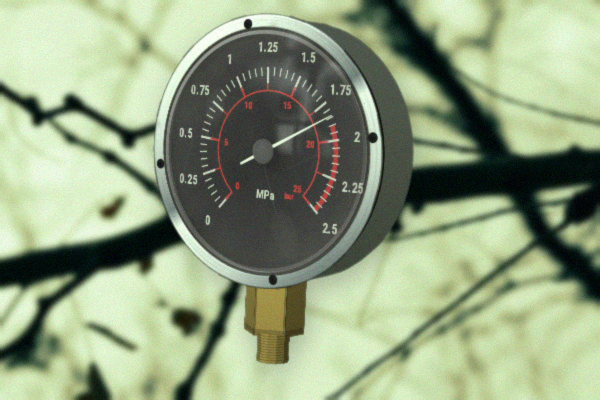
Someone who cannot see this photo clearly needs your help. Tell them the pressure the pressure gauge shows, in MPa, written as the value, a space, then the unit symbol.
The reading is 1.85 MPa
